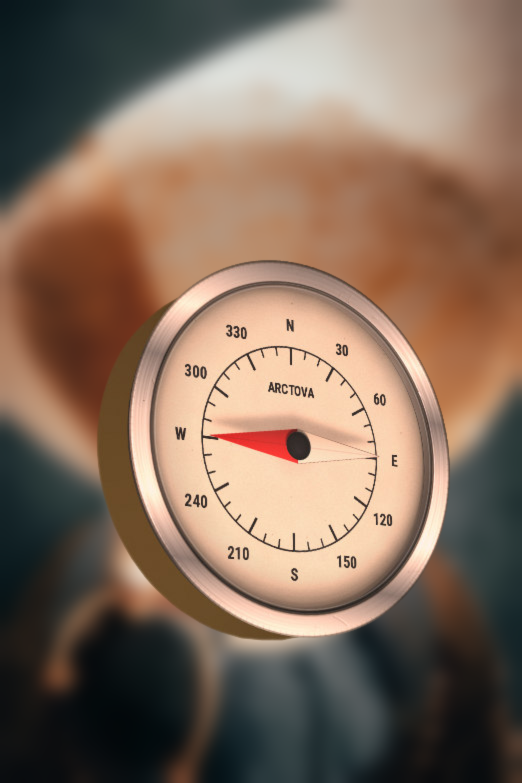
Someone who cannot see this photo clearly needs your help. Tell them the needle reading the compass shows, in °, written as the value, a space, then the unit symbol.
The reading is 270 °
